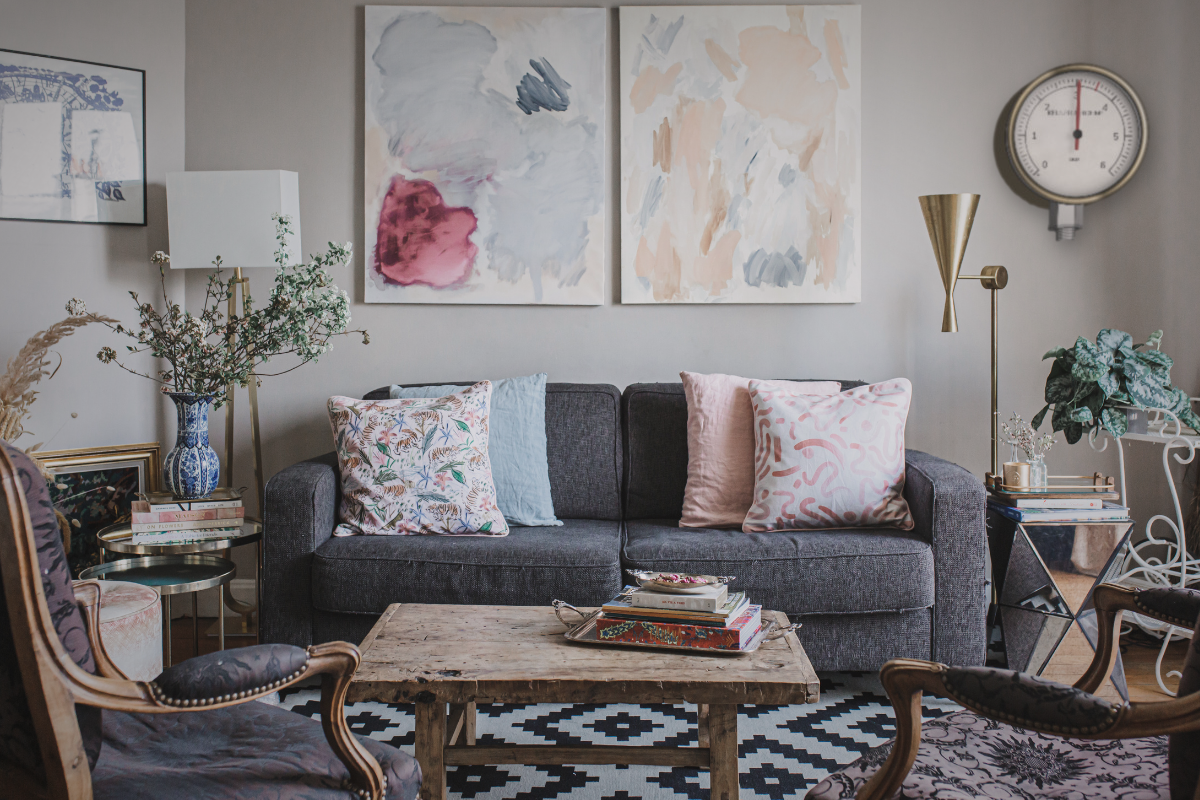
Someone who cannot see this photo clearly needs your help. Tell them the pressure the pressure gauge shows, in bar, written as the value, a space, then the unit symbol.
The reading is 3 bar
